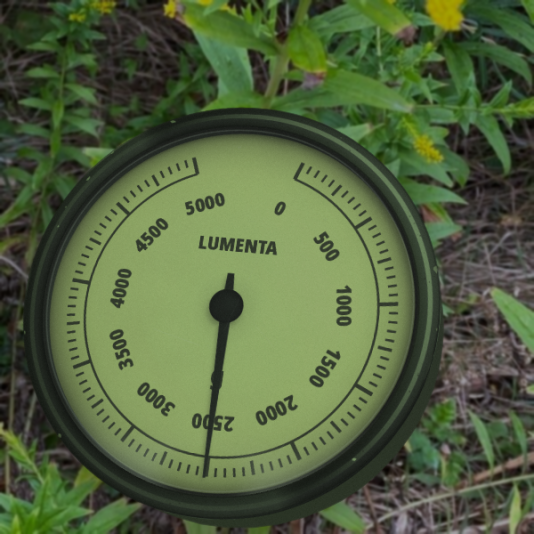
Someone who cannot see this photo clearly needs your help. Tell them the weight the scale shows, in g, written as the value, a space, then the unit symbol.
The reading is 2500 g
